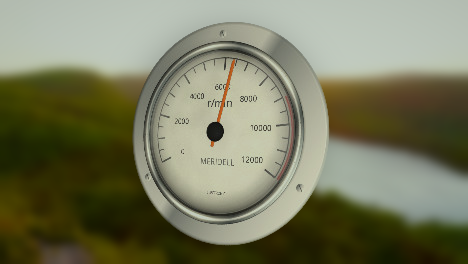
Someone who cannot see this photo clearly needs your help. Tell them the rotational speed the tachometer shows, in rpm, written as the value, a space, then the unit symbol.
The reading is 6500 rpm
